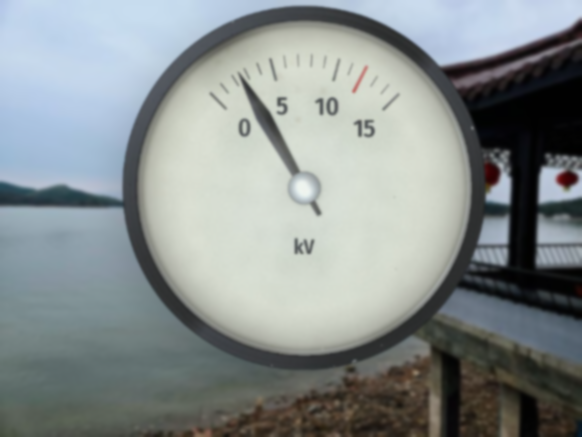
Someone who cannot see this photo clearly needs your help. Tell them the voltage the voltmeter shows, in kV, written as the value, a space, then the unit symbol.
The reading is 2.5 kV
